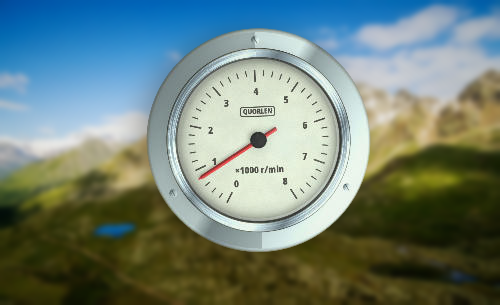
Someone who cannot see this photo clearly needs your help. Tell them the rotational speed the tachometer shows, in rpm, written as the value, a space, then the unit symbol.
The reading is 800 rpm
